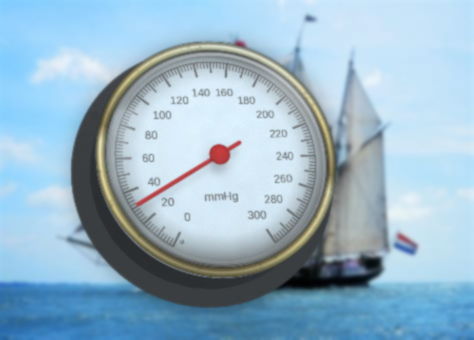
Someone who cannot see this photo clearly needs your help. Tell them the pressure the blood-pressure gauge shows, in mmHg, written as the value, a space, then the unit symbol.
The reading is 30 mmHg
